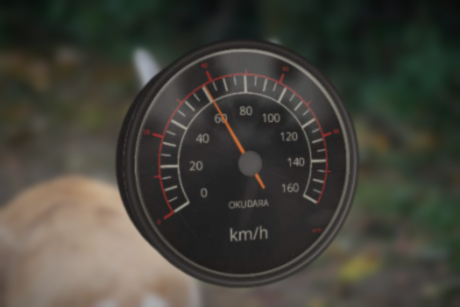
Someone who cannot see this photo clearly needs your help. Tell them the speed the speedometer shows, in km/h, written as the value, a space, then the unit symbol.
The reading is 60 km/h
